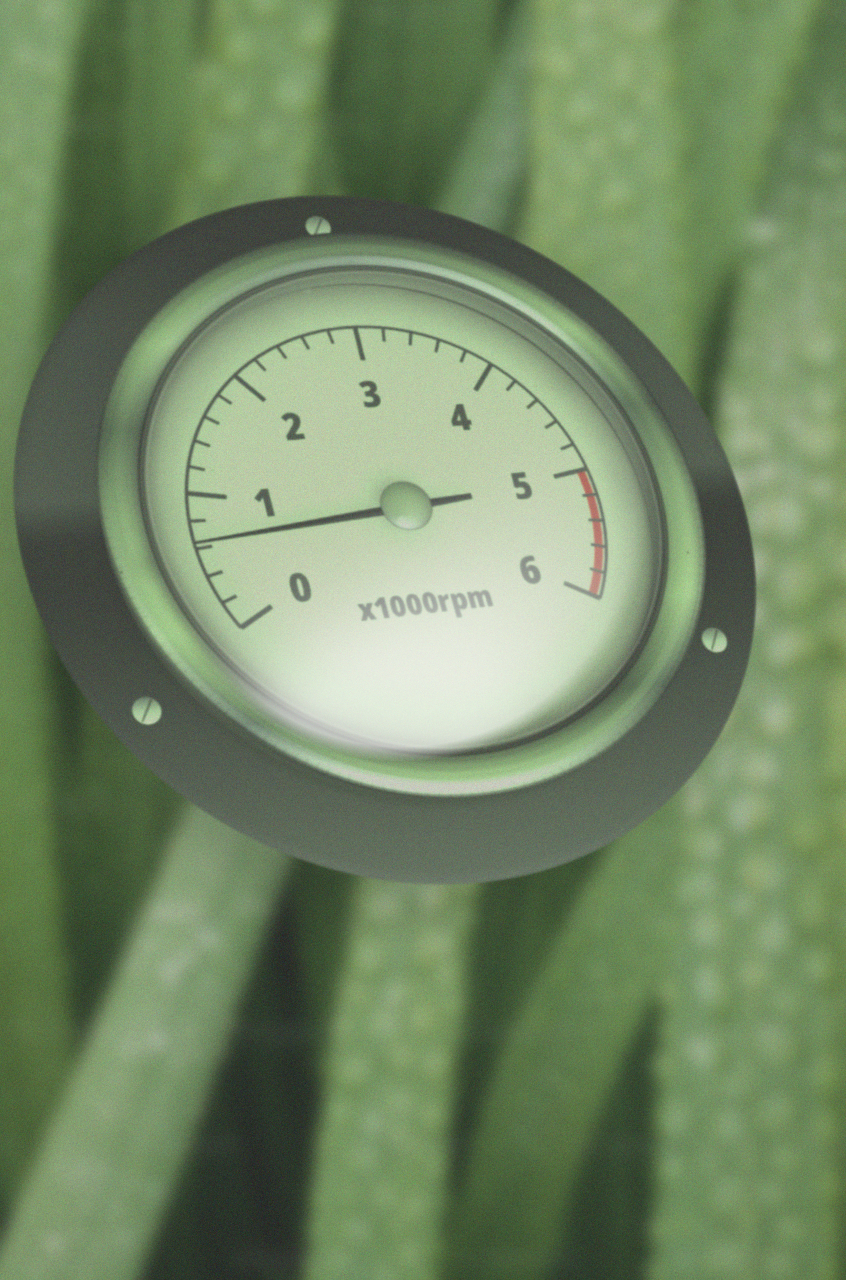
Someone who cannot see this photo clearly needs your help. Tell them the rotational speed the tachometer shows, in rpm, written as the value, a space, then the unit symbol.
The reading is 600 rpm
